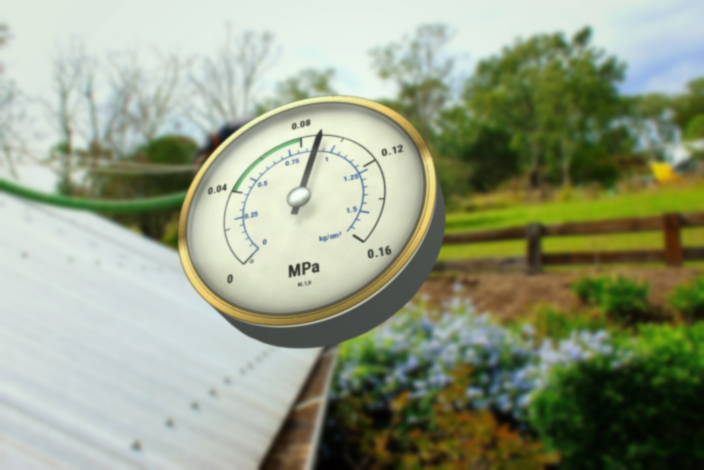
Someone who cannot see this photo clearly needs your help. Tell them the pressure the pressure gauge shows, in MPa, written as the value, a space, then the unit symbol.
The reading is 0.09 MPa
